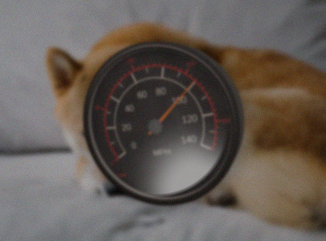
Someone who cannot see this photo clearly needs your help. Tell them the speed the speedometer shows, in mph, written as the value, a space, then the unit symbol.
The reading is 100 mph
